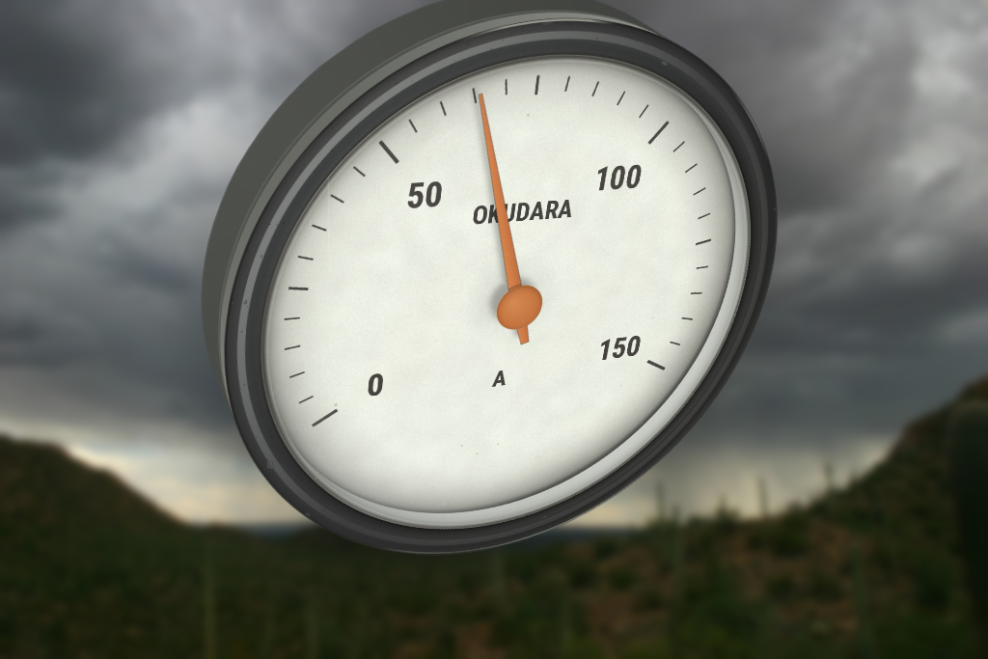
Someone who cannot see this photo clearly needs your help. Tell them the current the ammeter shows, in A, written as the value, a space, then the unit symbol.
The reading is 65 A
